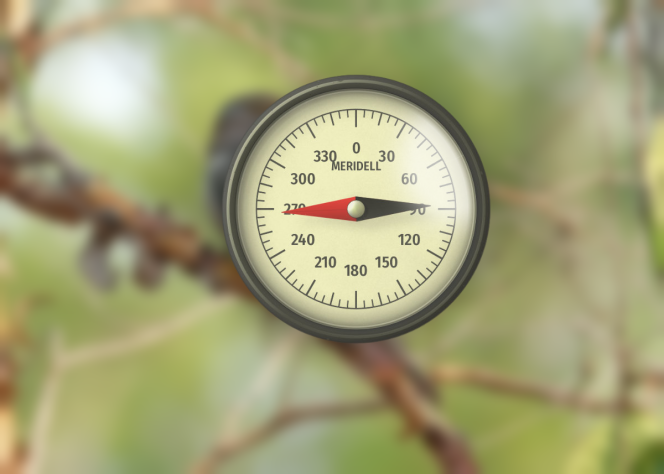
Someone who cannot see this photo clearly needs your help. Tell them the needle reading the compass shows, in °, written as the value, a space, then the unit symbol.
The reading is 267.5 °
